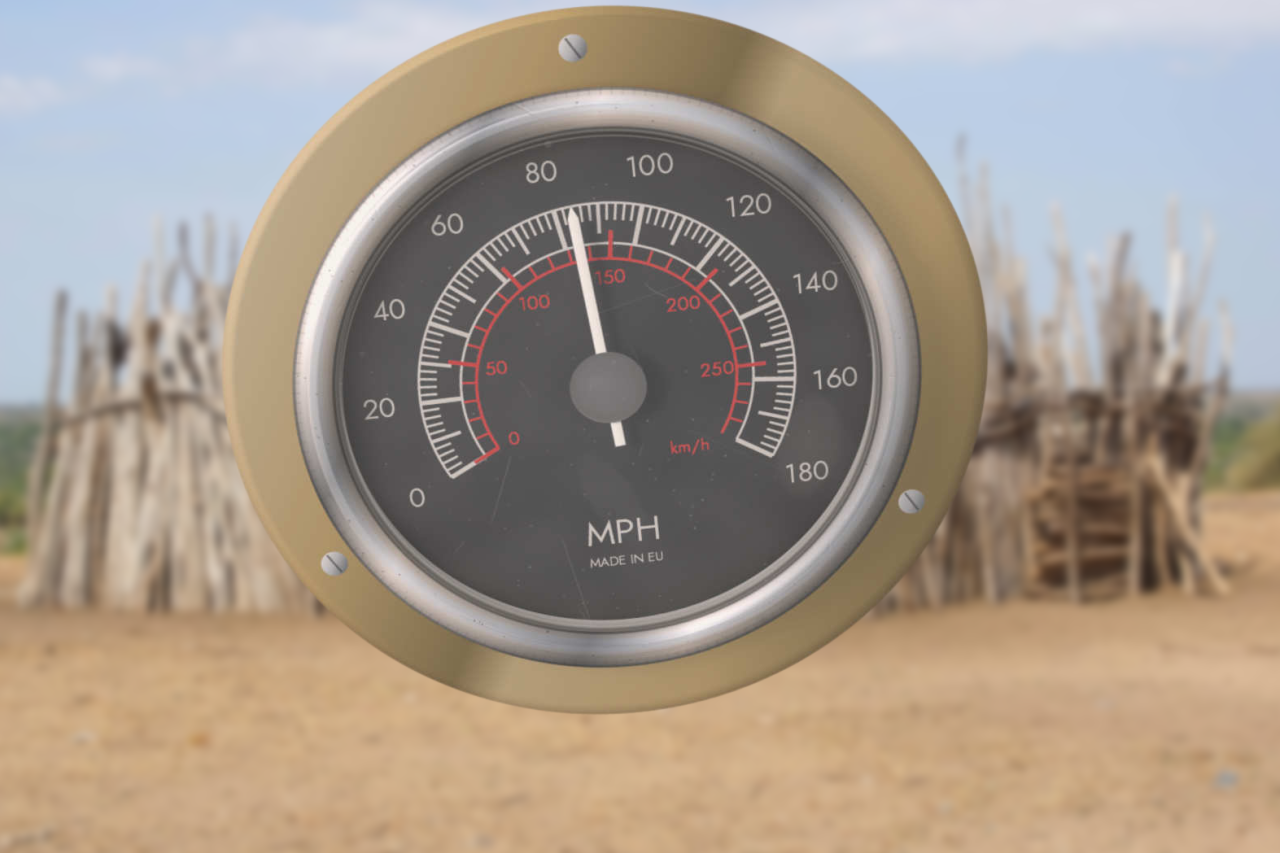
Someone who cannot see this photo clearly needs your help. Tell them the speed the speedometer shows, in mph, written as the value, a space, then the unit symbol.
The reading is 84 mph
